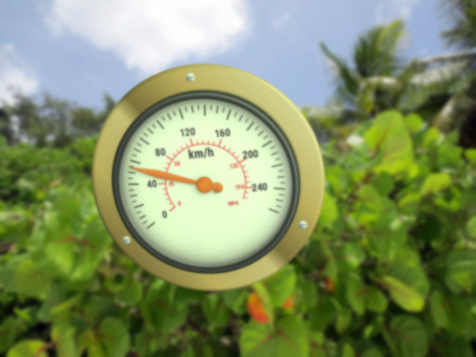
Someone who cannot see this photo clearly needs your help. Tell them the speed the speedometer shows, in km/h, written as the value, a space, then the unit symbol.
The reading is 55 km/h
